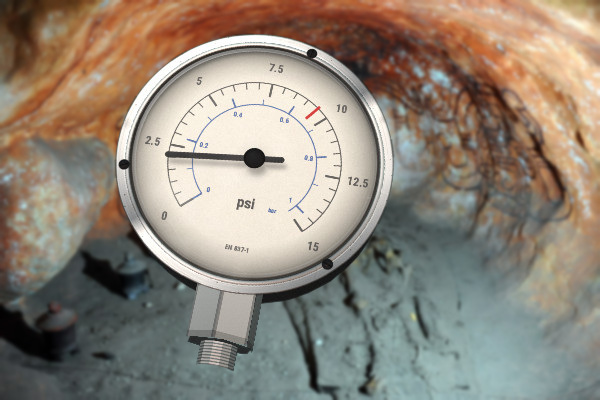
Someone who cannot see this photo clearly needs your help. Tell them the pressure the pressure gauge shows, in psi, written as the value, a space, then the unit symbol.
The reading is 2 psi
